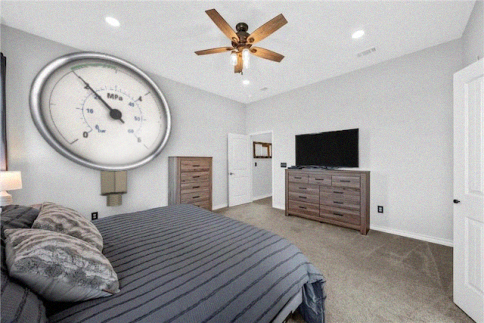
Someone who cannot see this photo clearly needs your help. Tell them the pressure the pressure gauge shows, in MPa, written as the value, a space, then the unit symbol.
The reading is 2 MPa
